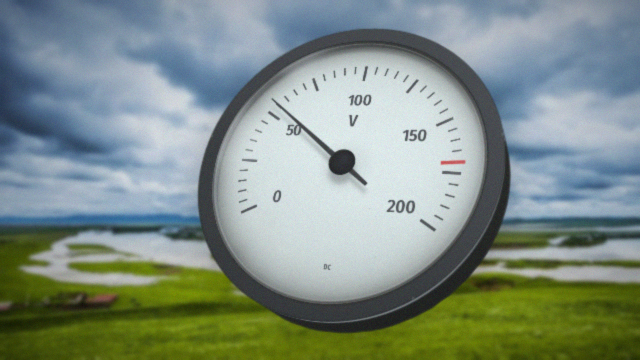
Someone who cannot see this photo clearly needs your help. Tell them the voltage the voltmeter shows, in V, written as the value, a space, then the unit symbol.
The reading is 55 V
